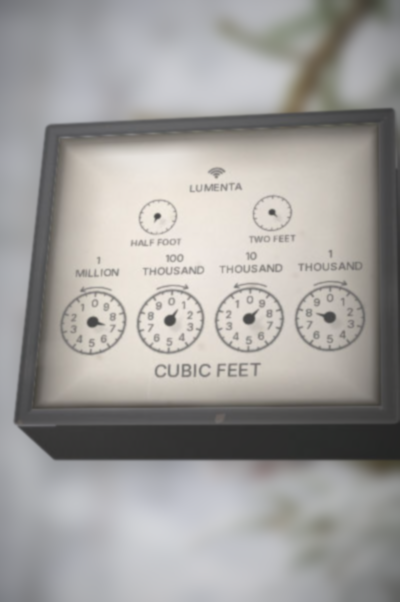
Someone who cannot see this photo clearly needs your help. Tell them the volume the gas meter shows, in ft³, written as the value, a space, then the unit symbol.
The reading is 708800 ft³
